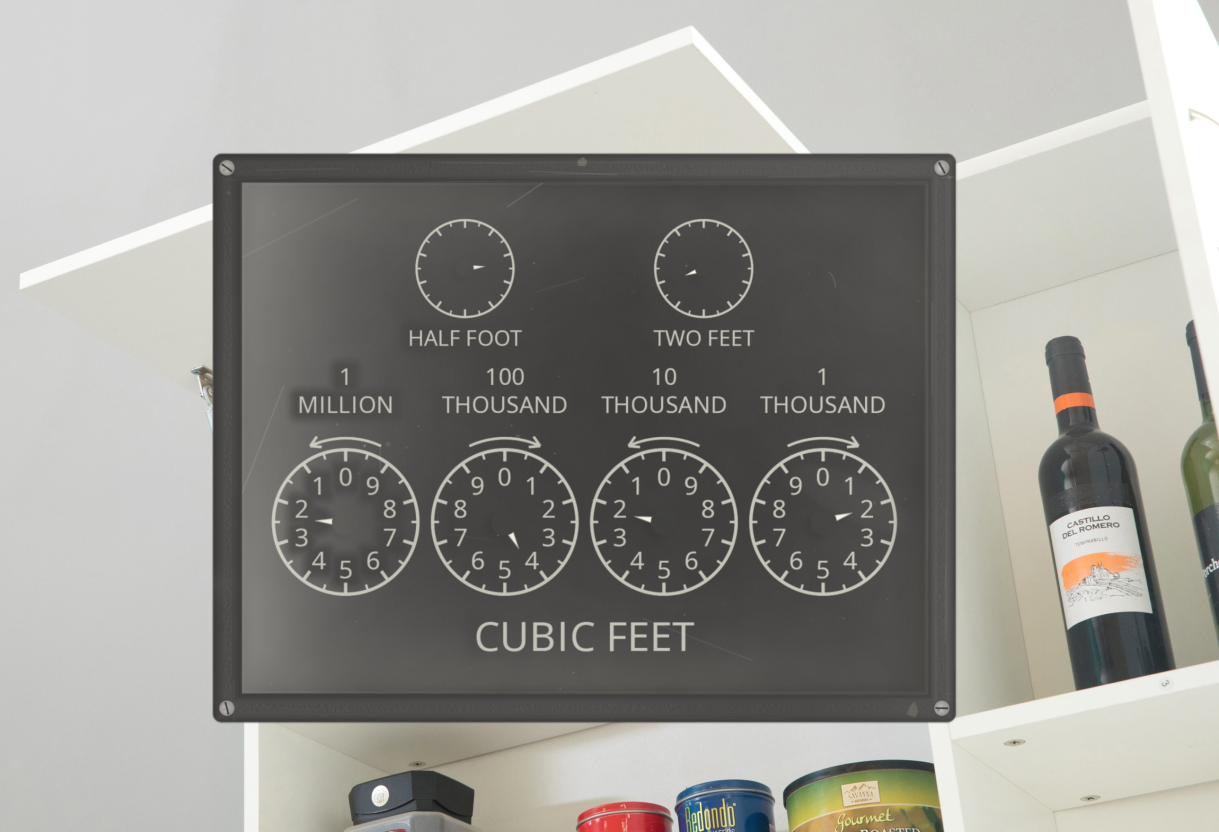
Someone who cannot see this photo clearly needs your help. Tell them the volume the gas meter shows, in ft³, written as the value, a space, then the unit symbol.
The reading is 242200 ft³
